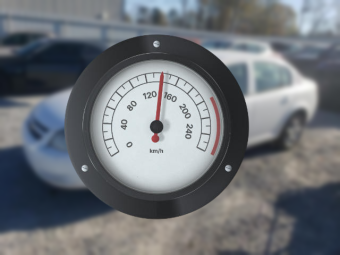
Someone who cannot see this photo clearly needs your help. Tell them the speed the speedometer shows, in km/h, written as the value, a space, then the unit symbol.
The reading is 140 km/h
